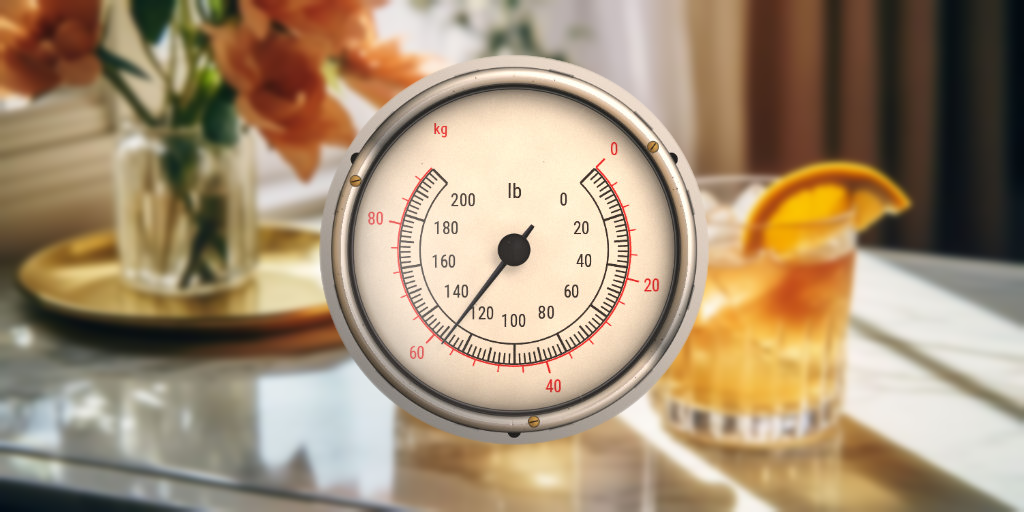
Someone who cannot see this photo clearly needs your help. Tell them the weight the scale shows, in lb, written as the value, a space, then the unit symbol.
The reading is 128 lb
